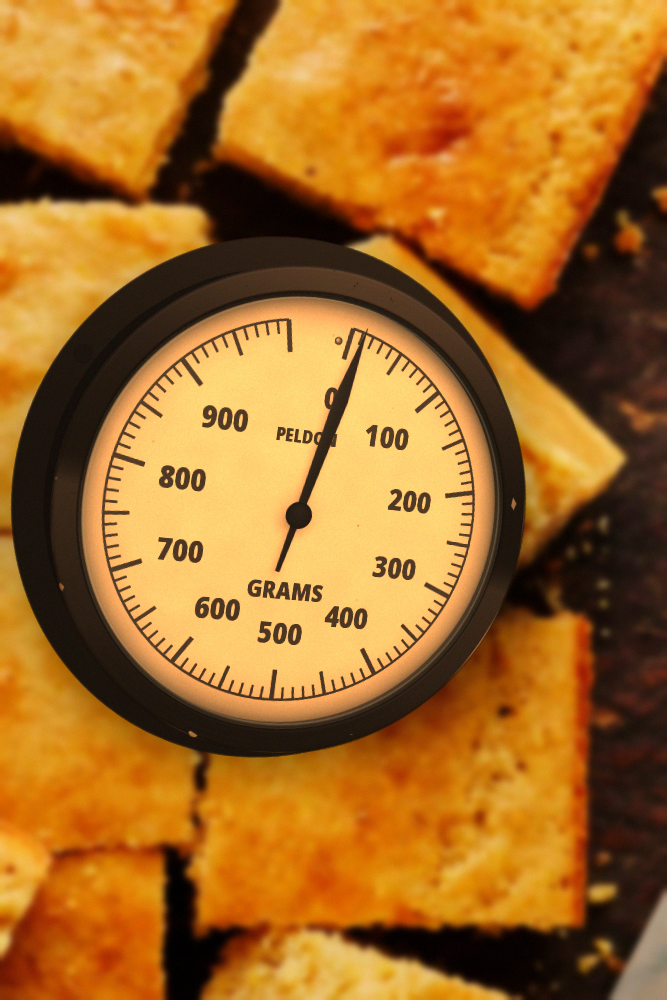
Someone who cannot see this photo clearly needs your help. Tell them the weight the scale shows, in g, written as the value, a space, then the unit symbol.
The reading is 10 g
